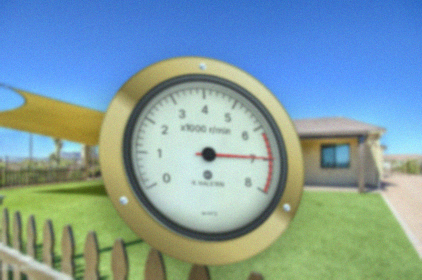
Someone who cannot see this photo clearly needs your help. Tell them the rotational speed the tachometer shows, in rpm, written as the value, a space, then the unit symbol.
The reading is 7000 rpm
